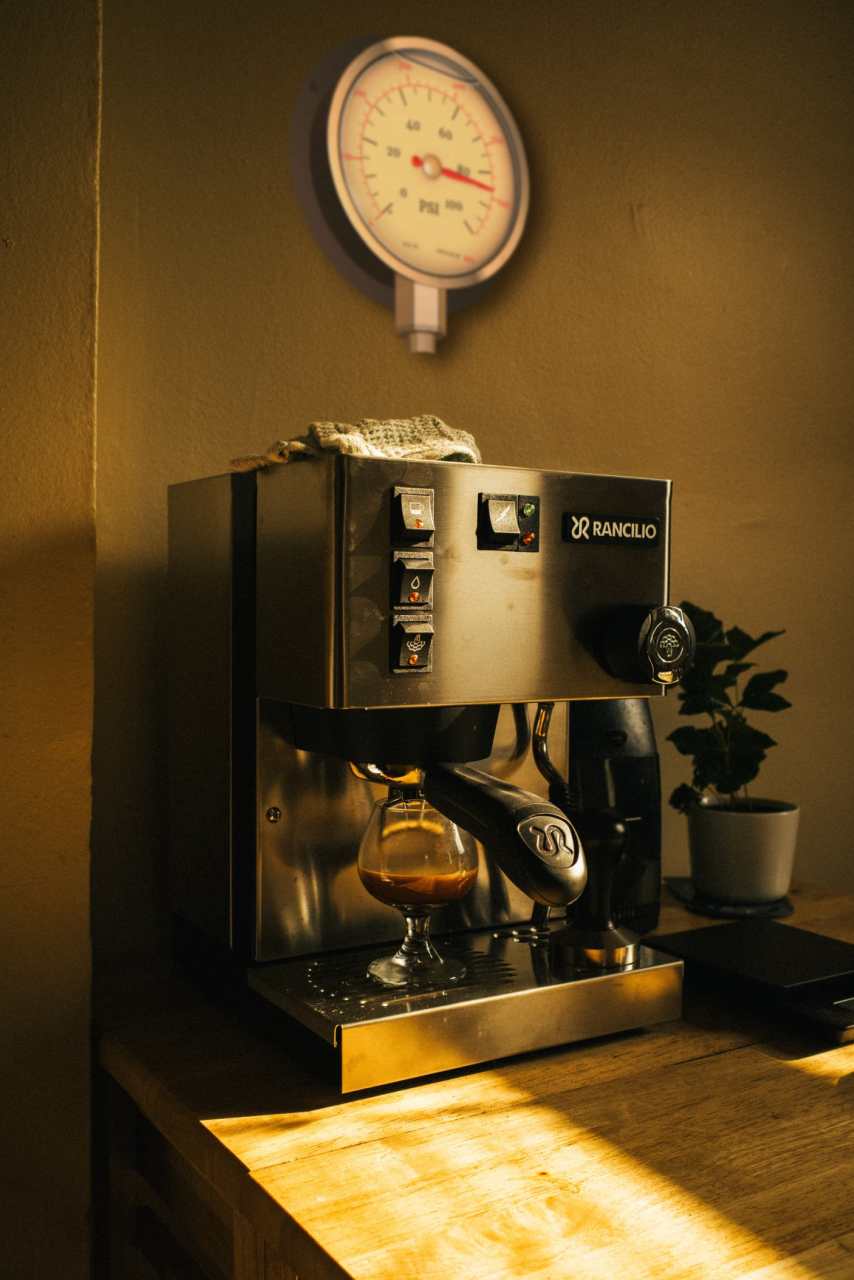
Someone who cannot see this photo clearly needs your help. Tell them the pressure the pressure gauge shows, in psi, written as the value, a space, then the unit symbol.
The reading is 85 psi
